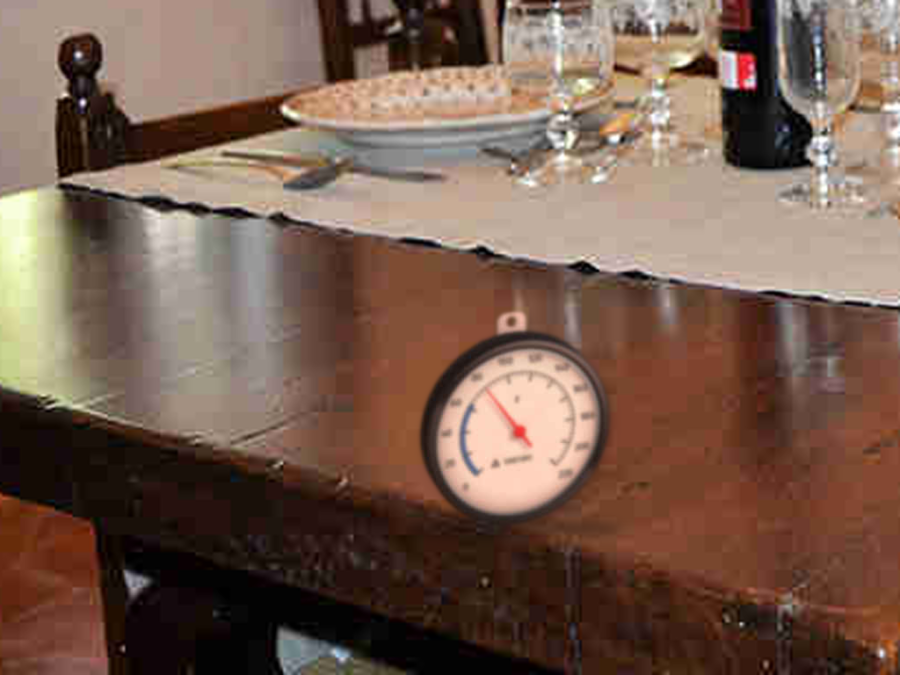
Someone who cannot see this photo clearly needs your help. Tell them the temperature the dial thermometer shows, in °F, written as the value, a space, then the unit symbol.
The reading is 80 °F
